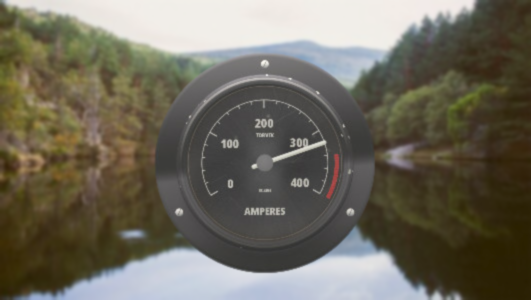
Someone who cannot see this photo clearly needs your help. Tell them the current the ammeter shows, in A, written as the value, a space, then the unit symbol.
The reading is 320 A
